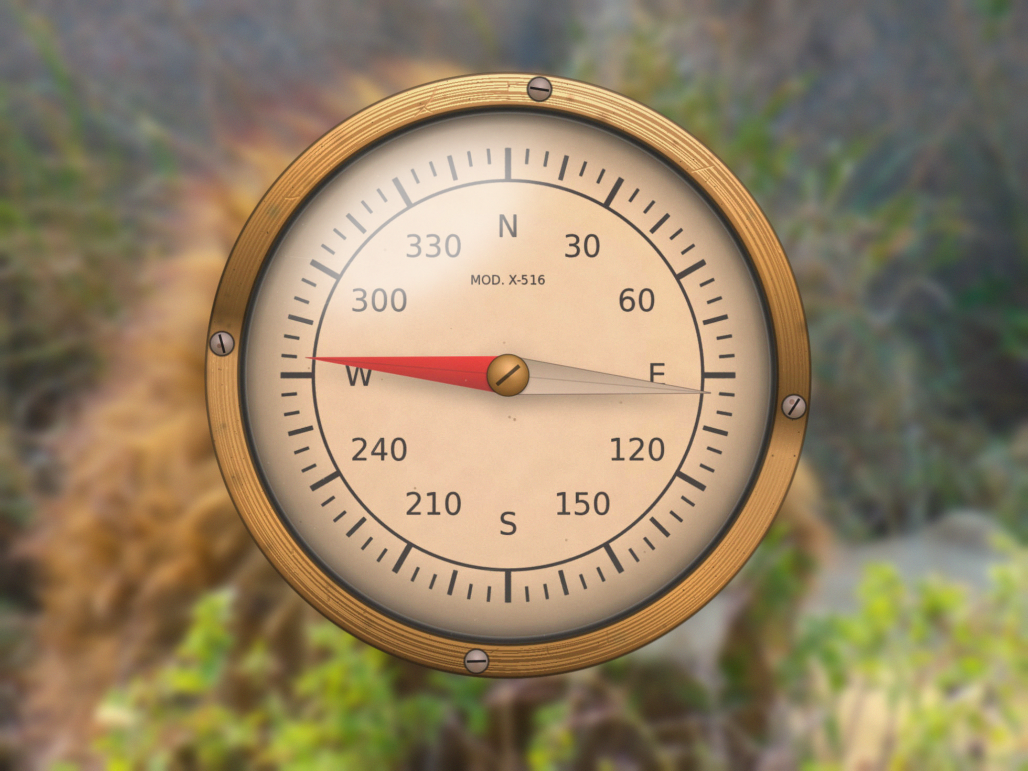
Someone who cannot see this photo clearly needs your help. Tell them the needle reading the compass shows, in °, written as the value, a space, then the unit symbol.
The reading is 275 °
